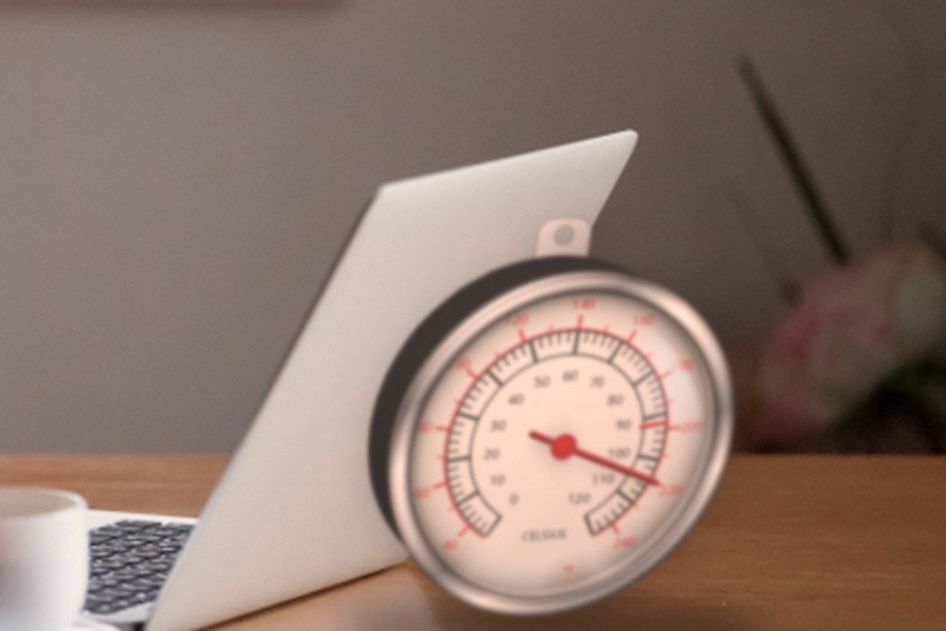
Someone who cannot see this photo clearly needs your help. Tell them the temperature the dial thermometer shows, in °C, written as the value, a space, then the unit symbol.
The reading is 104 °C
